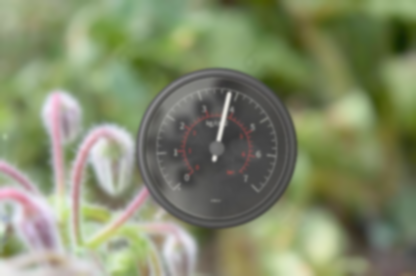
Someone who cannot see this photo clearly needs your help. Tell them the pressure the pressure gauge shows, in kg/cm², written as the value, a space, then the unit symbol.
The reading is 3.8 kg/cm²
